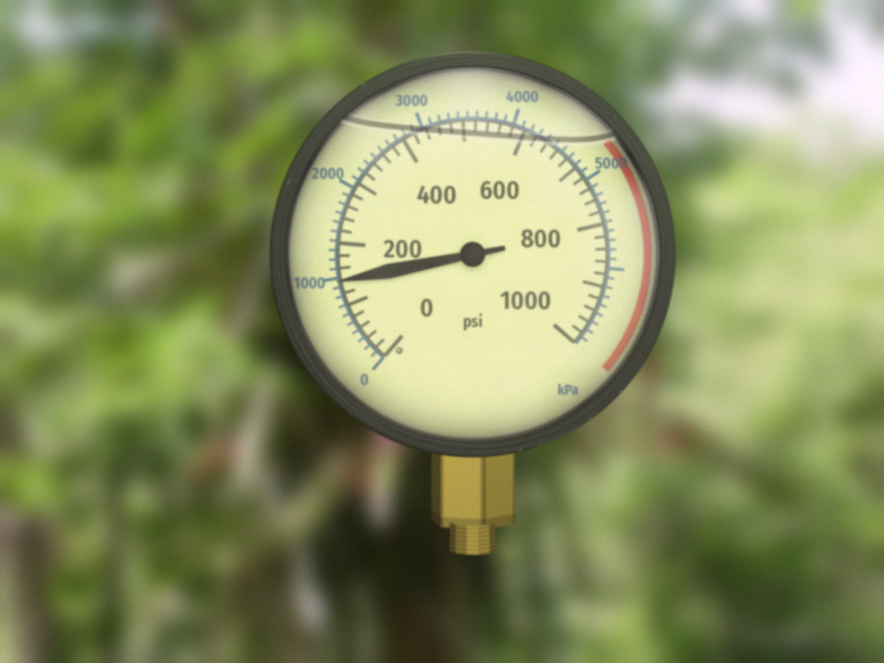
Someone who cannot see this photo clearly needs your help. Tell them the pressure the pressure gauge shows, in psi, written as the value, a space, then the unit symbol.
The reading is 140 psi
